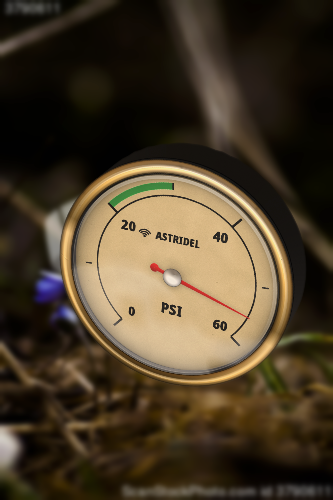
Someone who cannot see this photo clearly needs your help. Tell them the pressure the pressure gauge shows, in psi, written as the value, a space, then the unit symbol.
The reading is 55 psi
